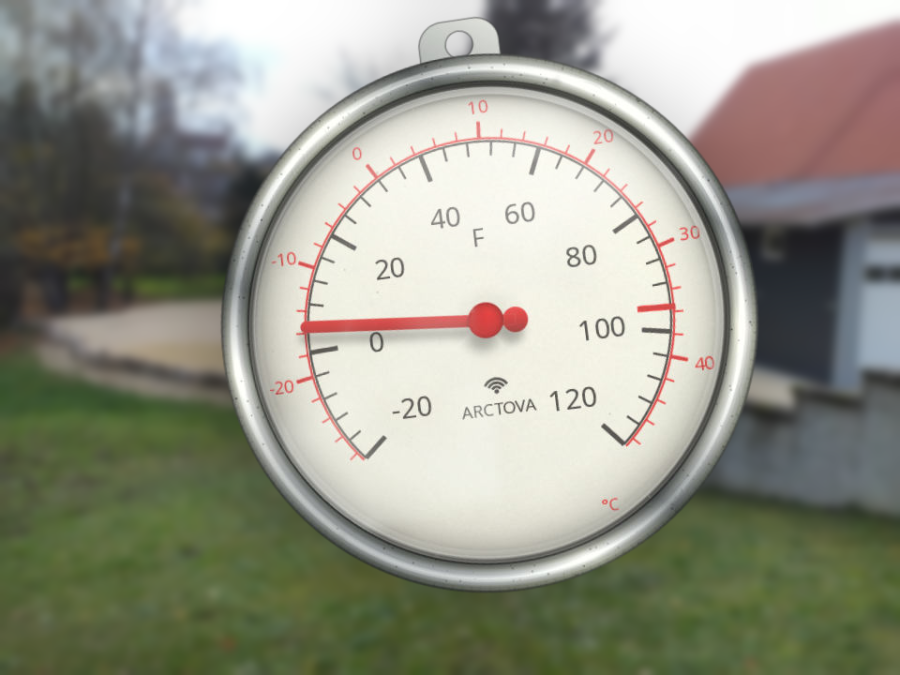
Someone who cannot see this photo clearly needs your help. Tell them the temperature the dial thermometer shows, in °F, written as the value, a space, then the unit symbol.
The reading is 4 °F
